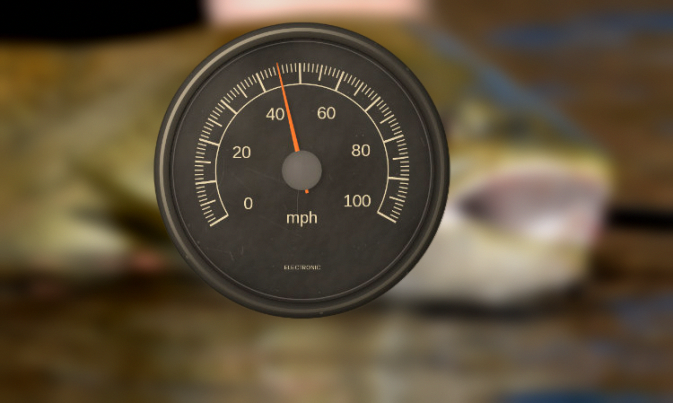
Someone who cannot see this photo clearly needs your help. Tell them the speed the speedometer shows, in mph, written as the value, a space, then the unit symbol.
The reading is 45 mph
